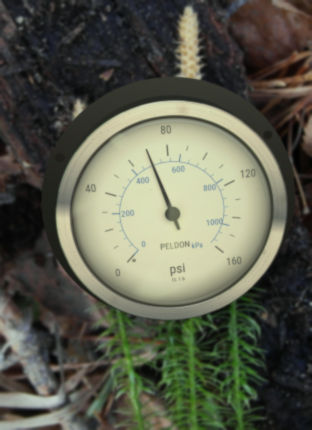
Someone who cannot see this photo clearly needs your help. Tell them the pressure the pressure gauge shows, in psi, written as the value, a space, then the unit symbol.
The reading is 70 psi
